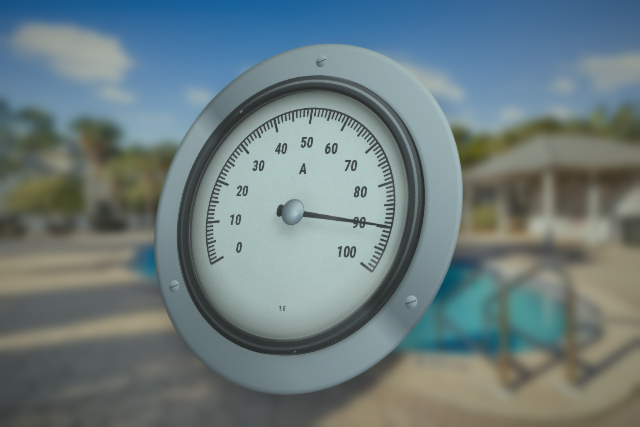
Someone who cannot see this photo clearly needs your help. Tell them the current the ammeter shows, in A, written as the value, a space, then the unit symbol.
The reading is 90 A
